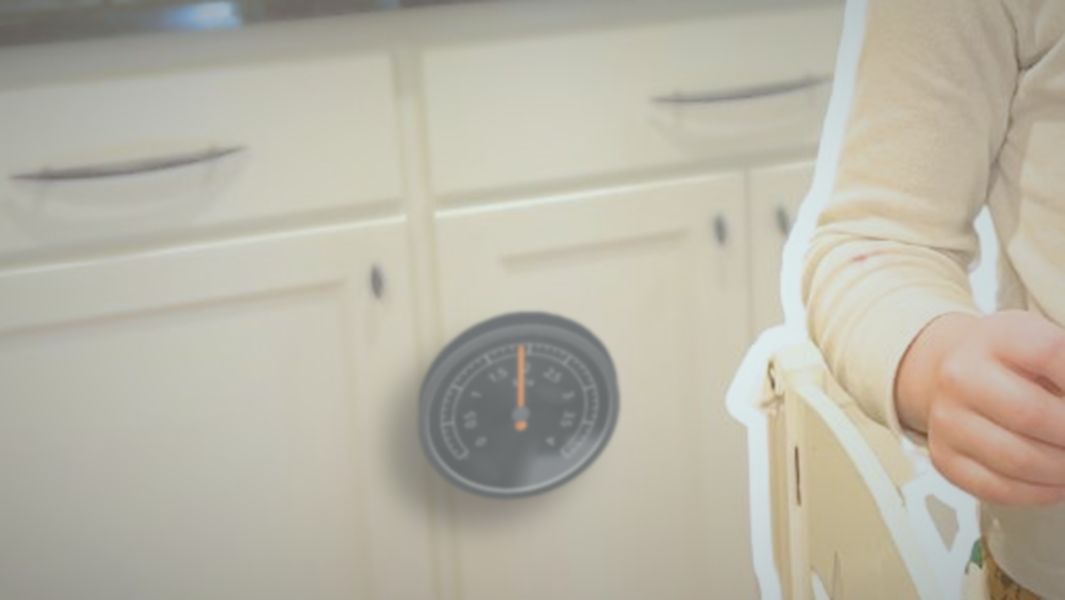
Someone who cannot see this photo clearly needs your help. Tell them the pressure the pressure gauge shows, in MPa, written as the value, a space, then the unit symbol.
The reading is 1.9 MPa
